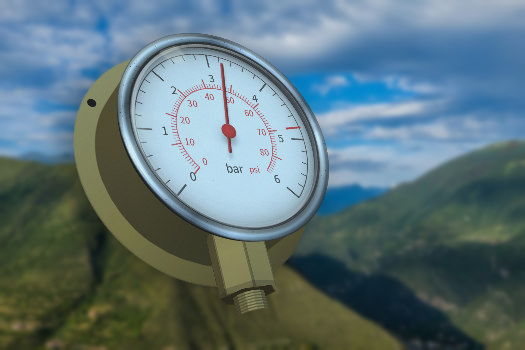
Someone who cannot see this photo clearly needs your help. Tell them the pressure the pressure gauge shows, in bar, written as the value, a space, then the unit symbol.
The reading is 3.2 bar
